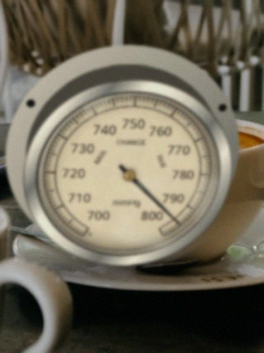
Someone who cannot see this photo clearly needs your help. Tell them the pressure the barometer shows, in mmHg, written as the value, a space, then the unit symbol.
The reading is 795 mmHg
